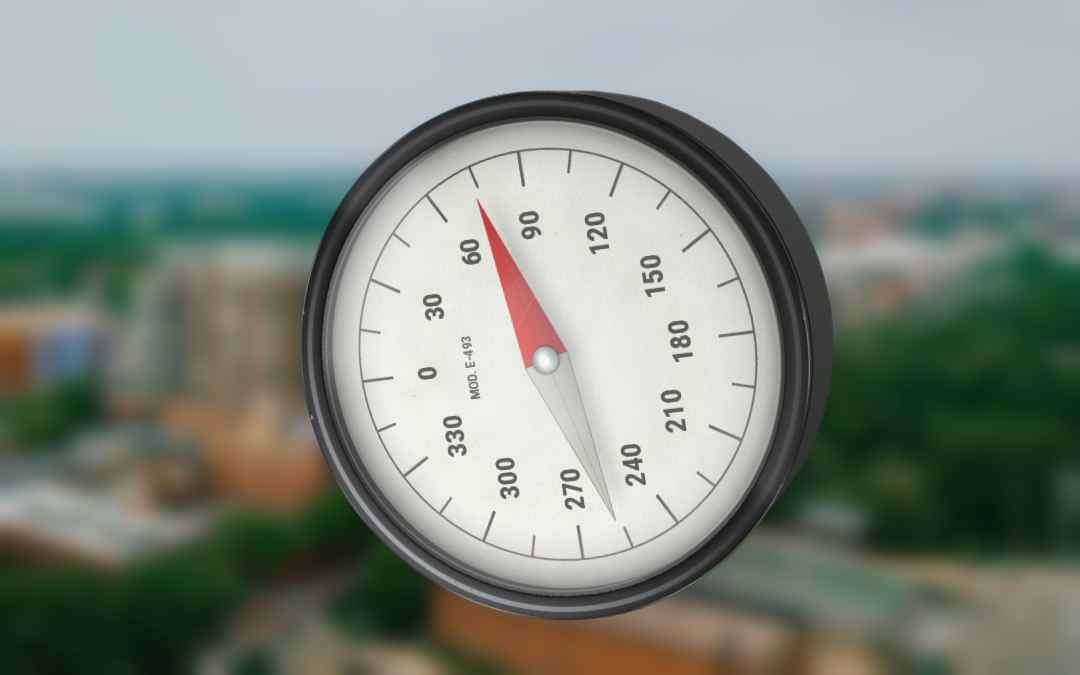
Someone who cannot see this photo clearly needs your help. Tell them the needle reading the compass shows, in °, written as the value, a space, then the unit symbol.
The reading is 75 °
